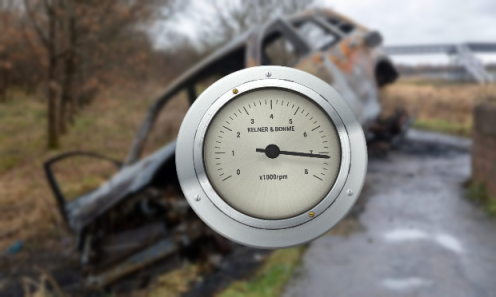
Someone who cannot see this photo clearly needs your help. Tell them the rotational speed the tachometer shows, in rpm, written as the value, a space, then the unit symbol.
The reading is 7200 rpm
